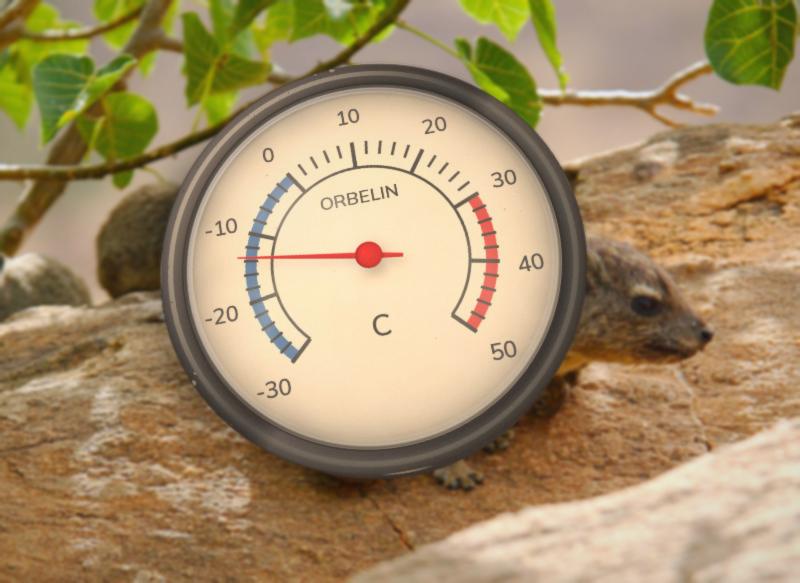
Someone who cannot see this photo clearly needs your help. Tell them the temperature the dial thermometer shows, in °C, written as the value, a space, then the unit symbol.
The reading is -14 °C
